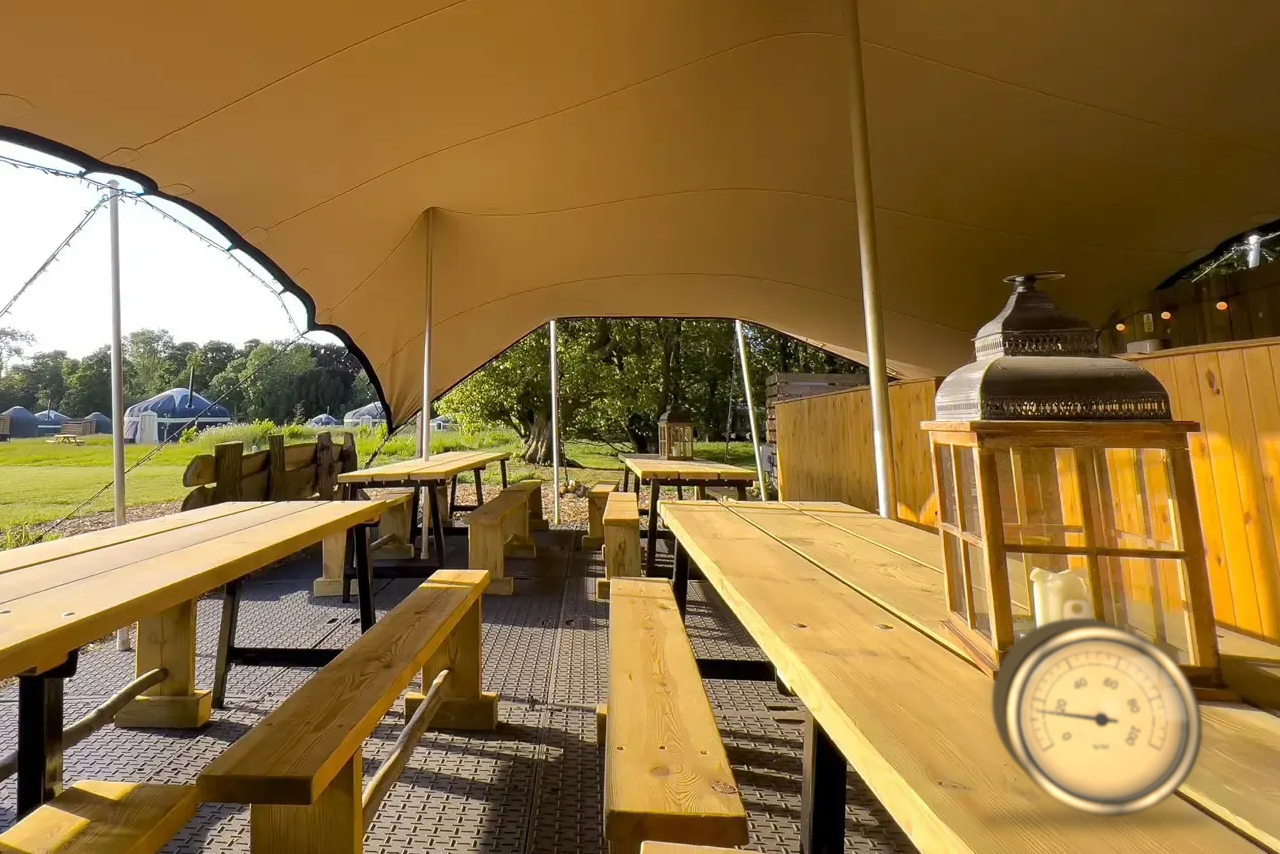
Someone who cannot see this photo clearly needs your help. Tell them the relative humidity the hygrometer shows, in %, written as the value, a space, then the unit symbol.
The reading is 16 %
